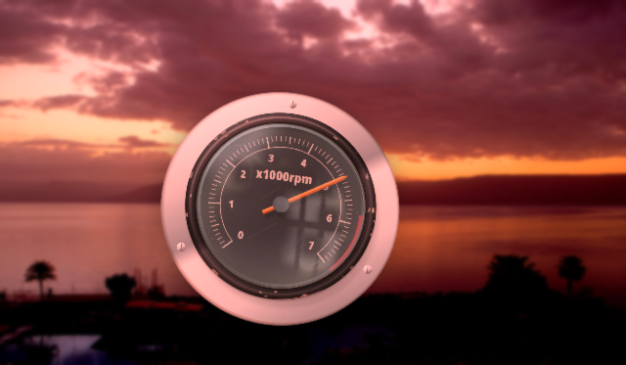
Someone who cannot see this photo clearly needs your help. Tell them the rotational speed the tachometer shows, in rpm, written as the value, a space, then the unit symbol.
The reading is 5000 rpm
